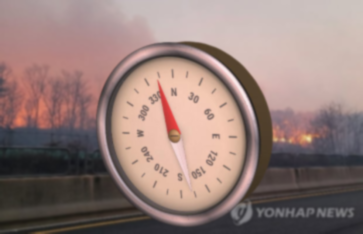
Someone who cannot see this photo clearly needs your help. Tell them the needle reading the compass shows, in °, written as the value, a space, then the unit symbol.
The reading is 345 °
